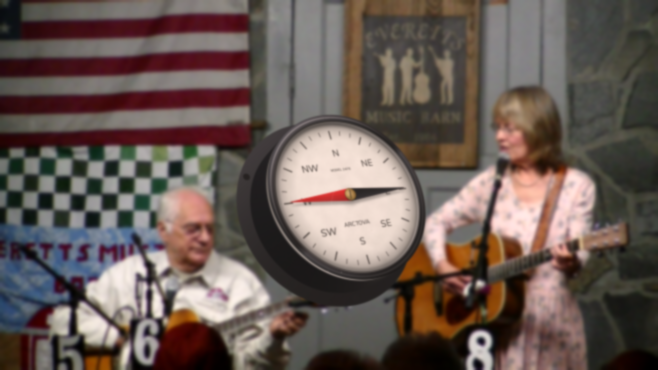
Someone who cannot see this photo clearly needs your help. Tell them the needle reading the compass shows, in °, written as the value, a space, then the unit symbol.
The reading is 270 °
